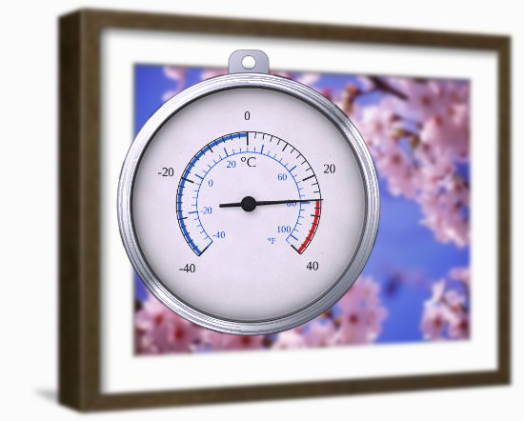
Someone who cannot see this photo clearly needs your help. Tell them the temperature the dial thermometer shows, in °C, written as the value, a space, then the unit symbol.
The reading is 26 °C
